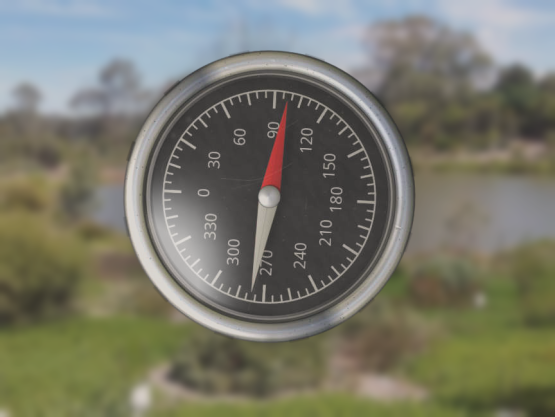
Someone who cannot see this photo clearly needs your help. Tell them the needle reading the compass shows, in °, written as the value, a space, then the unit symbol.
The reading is 97.5 °
